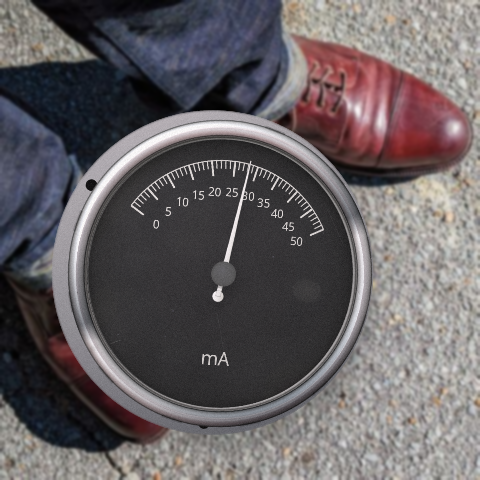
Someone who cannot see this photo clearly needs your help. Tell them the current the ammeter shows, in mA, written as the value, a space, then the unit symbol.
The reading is 28 mA
